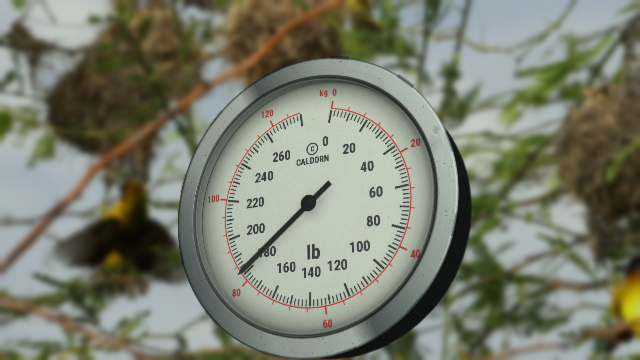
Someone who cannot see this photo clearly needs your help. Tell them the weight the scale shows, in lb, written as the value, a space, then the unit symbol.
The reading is 180 lb
